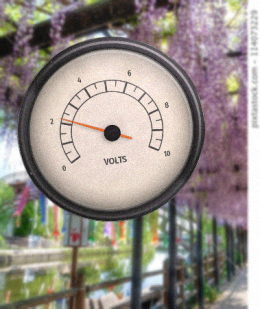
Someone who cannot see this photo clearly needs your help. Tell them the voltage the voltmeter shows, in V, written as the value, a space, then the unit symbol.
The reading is 2.25 V
